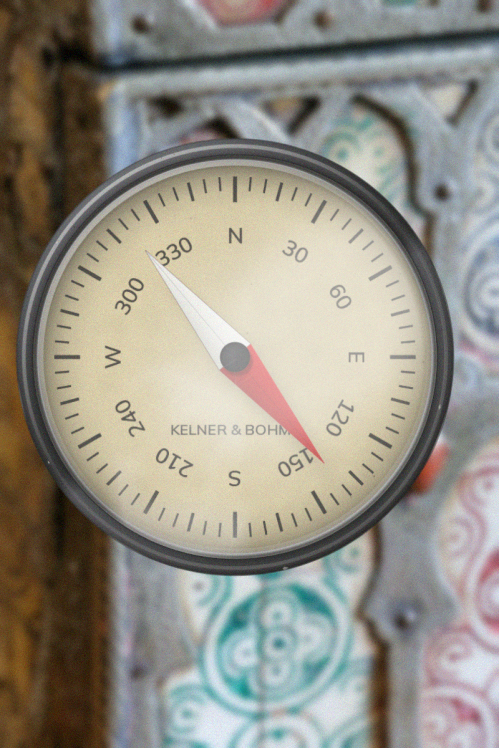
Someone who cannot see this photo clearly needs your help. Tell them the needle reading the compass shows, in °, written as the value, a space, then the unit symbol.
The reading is 140 °
